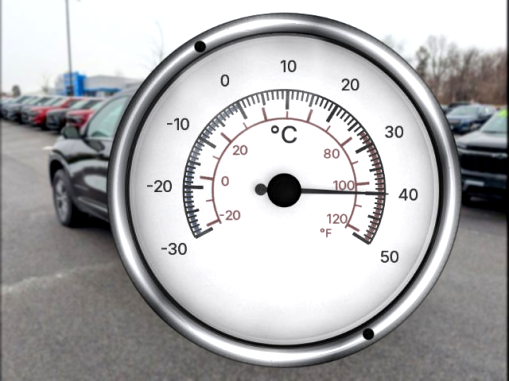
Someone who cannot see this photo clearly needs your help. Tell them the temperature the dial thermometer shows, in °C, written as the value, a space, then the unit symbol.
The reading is 40 °C
